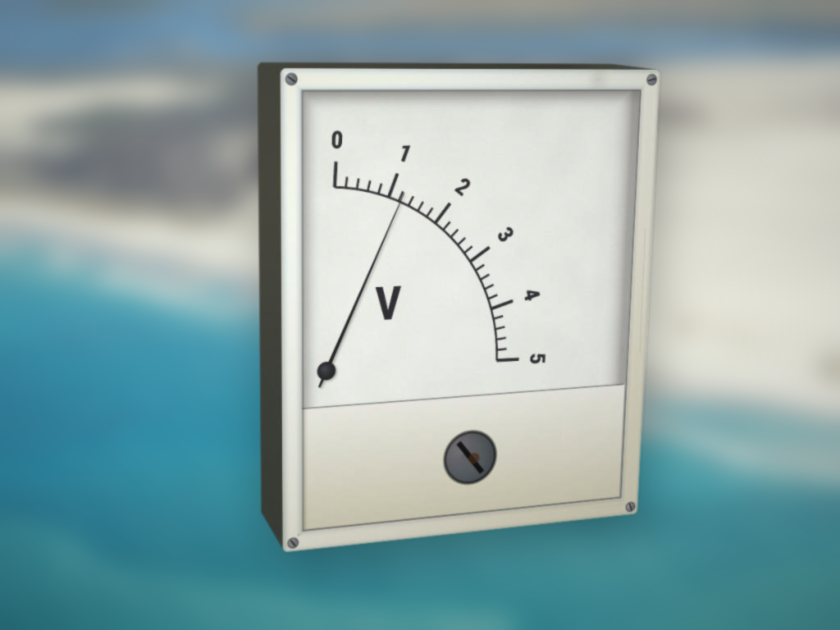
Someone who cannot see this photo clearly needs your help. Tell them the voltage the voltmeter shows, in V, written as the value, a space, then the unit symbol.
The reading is 1.2 V
